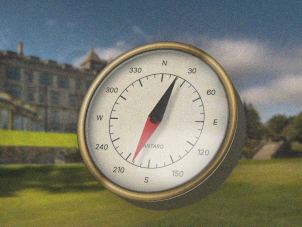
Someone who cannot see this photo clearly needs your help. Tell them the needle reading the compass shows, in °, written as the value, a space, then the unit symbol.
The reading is 200 °
